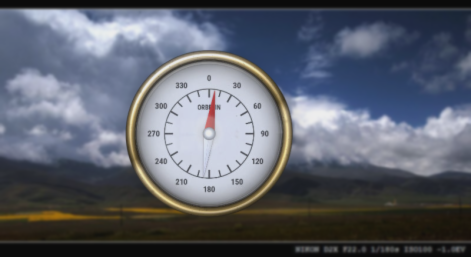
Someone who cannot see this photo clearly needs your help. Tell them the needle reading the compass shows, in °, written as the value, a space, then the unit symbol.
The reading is 7.5 °
